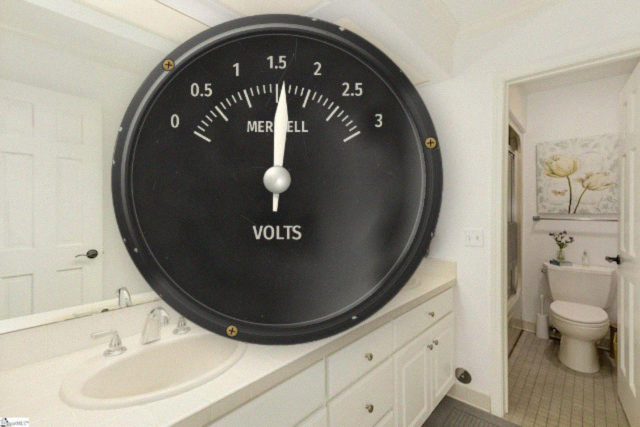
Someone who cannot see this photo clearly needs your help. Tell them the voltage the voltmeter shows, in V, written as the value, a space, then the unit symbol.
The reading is 1.6 V
